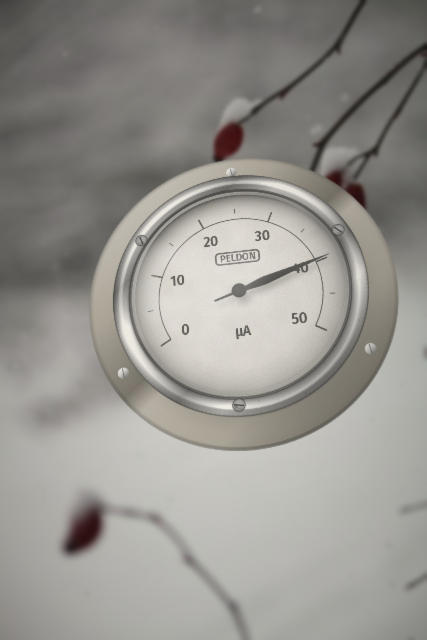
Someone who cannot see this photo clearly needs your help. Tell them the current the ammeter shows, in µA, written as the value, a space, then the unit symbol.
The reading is 40 µA
